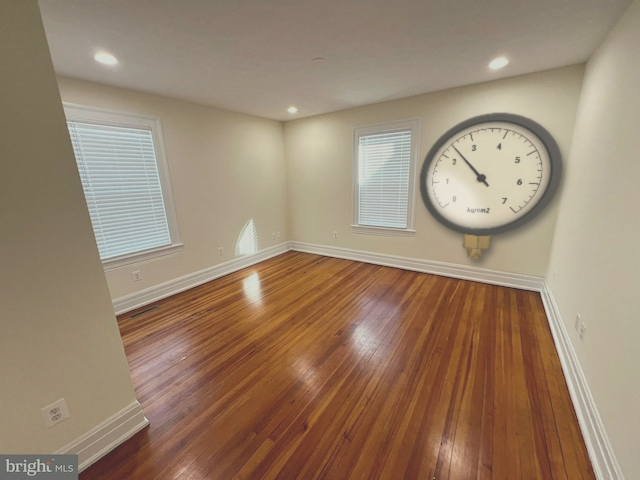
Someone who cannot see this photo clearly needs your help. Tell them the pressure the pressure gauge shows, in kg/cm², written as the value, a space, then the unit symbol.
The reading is 2.4 kg/cm²
